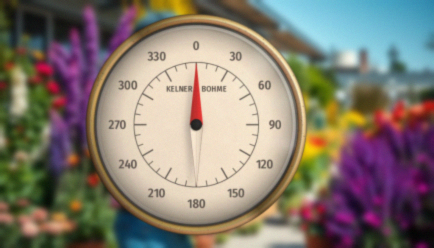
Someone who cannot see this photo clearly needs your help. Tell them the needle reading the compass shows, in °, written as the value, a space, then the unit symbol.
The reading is 0 °
